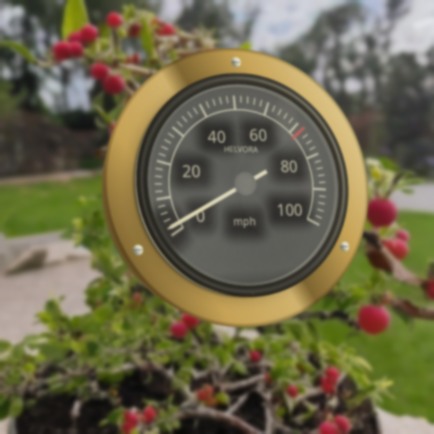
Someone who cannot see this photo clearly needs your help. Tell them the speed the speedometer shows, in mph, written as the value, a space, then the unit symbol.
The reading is 2 mph
